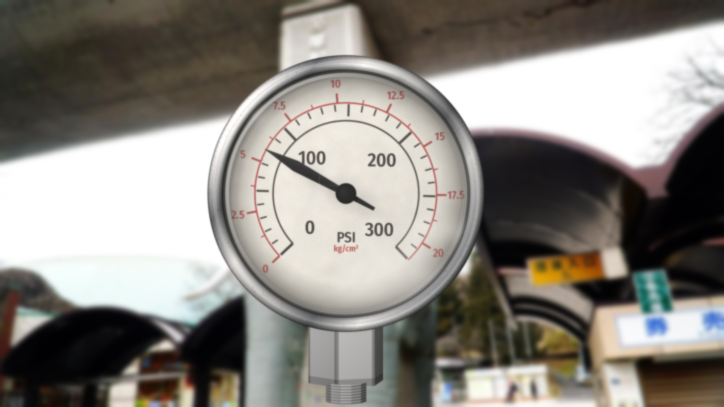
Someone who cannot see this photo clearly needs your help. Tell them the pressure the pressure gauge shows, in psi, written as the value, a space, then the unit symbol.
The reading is 80 psi
